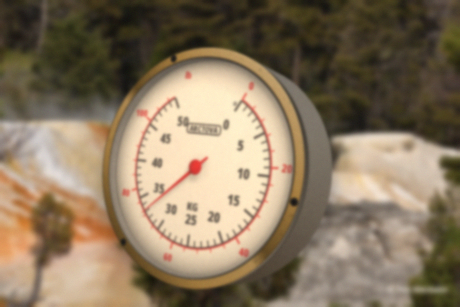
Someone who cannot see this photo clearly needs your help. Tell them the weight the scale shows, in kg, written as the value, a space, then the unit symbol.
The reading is 33 kg
